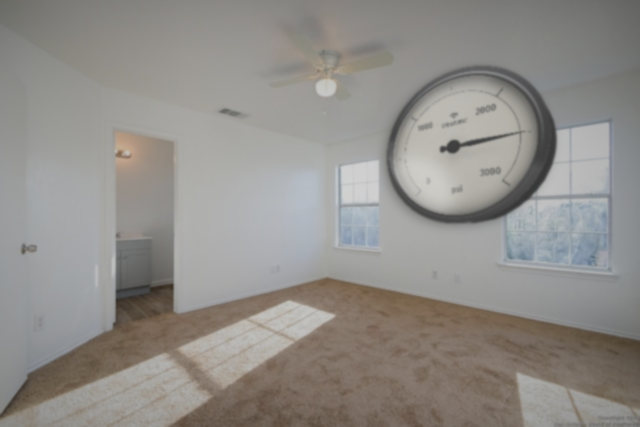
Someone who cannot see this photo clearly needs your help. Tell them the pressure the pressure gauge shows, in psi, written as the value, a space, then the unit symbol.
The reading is 2500 psi
